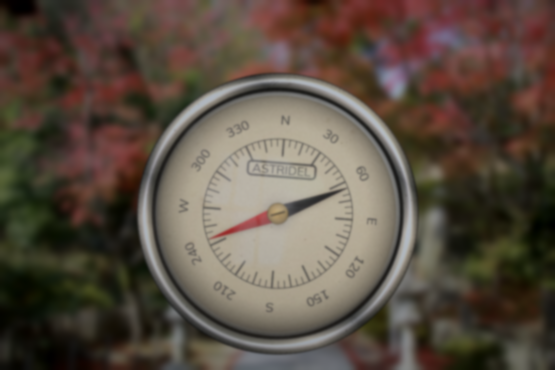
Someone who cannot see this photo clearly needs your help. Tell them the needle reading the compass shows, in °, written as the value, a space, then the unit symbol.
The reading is 245 °
